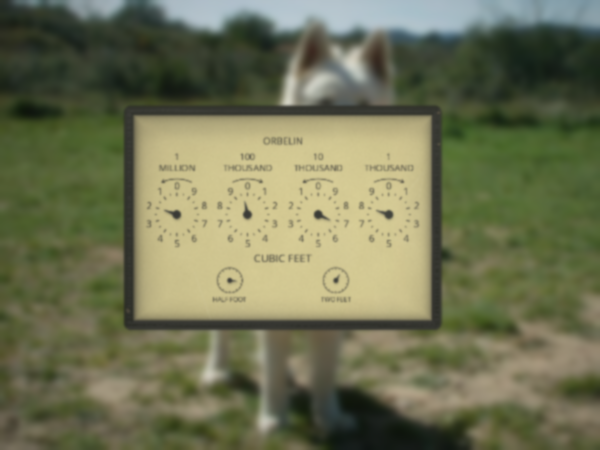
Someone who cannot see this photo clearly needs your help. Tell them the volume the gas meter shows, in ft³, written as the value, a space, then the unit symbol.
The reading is 196800 ft³
